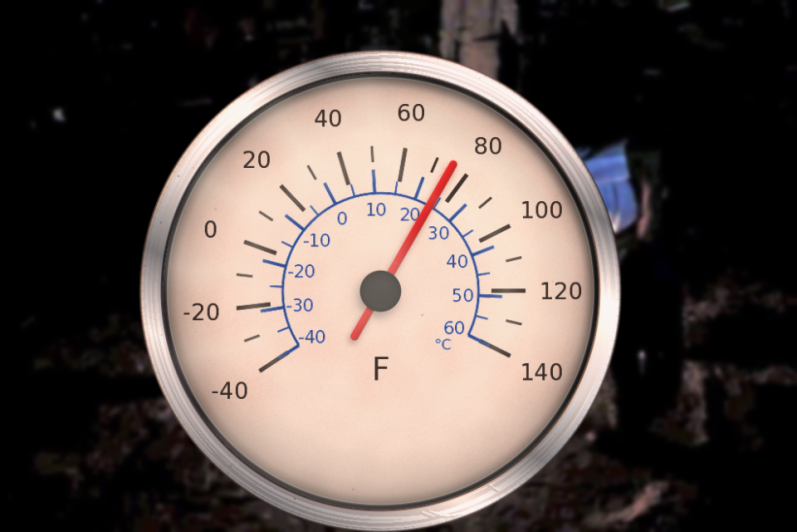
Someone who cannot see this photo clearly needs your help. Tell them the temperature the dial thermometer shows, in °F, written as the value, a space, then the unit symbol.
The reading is 75 °F
